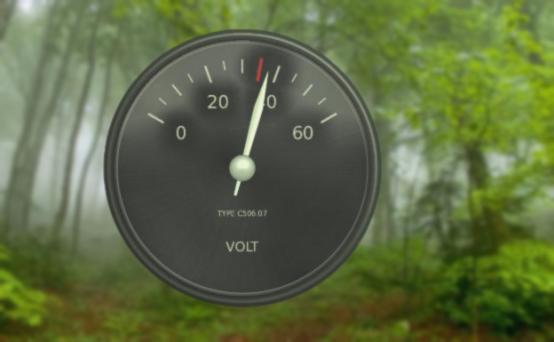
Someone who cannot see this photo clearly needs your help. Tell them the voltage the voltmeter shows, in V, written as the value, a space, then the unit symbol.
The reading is 37.5 V
